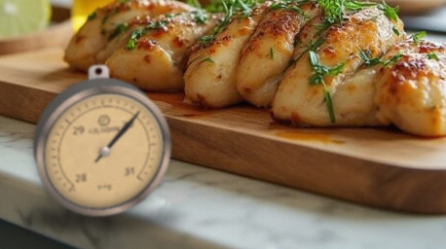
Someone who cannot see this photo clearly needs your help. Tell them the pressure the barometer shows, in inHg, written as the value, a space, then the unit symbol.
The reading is 30 inHg
